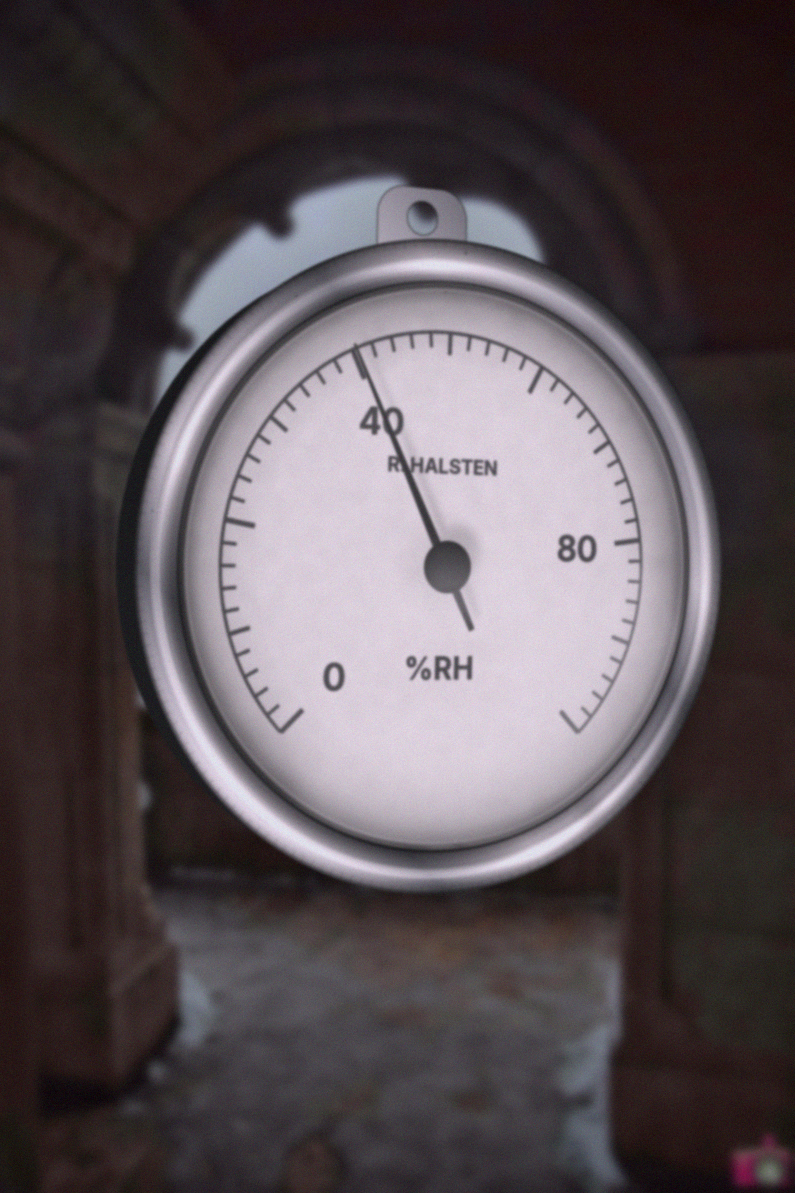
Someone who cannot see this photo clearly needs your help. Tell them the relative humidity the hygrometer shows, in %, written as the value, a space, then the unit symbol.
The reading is 40 %
